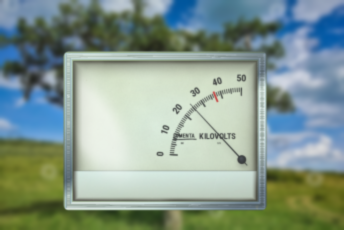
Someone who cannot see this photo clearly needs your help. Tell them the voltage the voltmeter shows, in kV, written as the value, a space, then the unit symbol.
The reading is 25 kV
